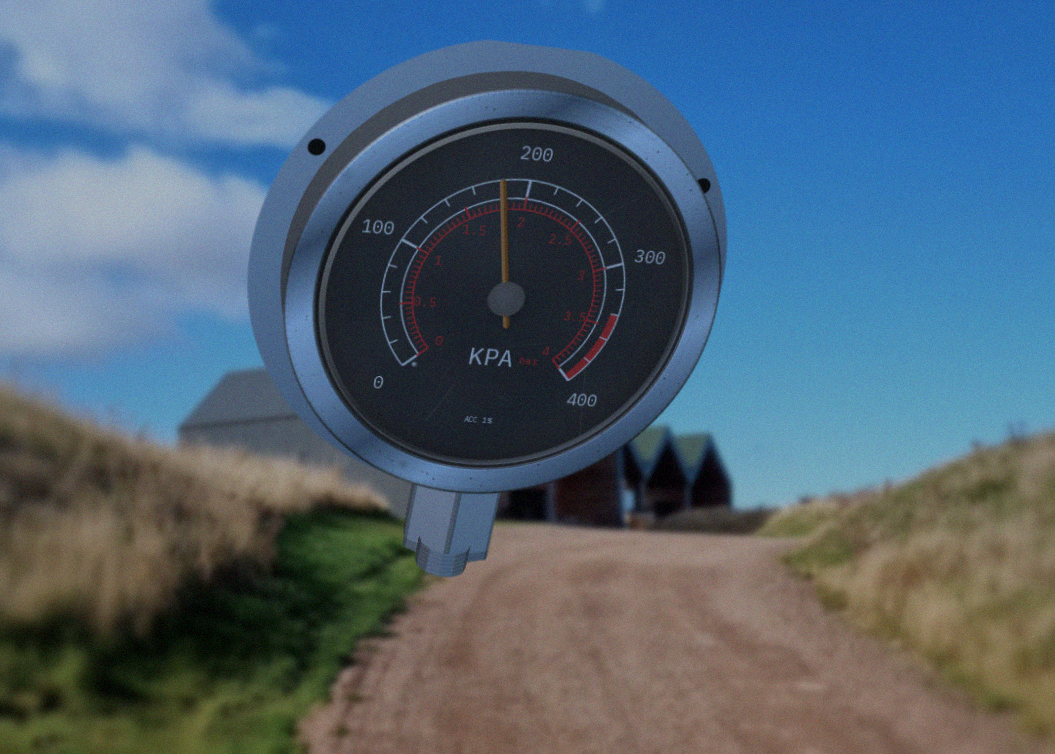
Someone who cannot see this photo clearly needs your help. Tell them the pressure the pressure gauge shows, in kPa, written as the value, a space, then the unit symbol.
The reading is 180 kPa
